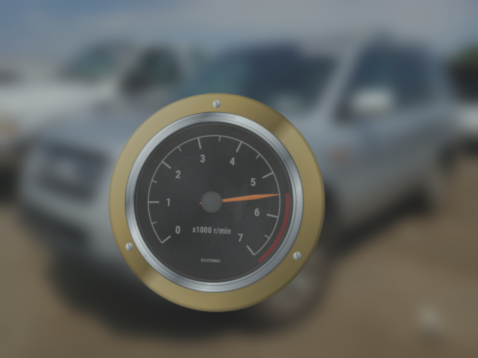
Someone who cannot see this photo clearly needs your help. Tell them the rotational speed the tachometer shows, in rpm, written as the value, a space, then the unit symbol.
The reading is 5500 rpm
